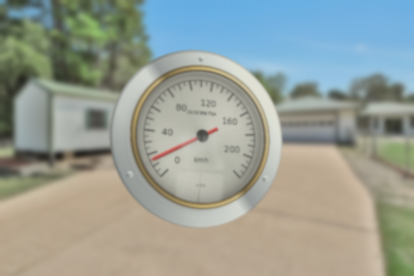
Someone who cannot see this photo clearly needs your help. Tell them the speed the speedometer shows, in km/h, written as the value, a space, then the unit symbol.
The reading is 15 km/h
